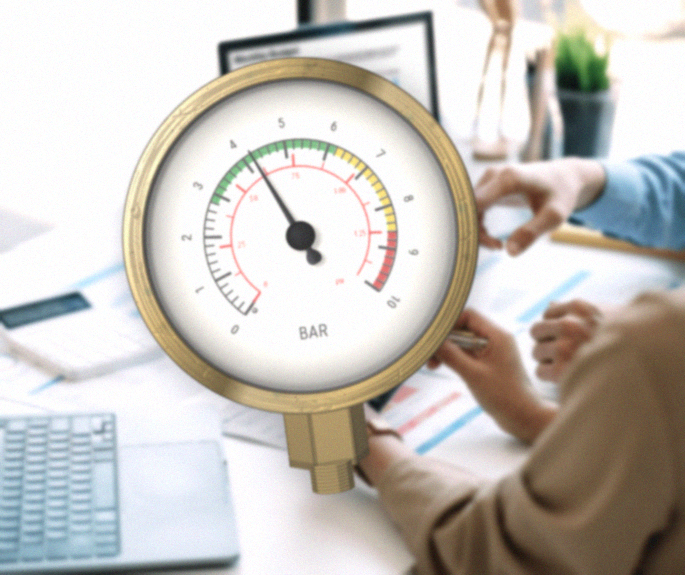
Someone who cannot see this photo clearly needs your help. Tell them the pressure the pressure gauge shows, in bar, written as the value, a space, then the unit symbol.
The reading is 4.2 bar
